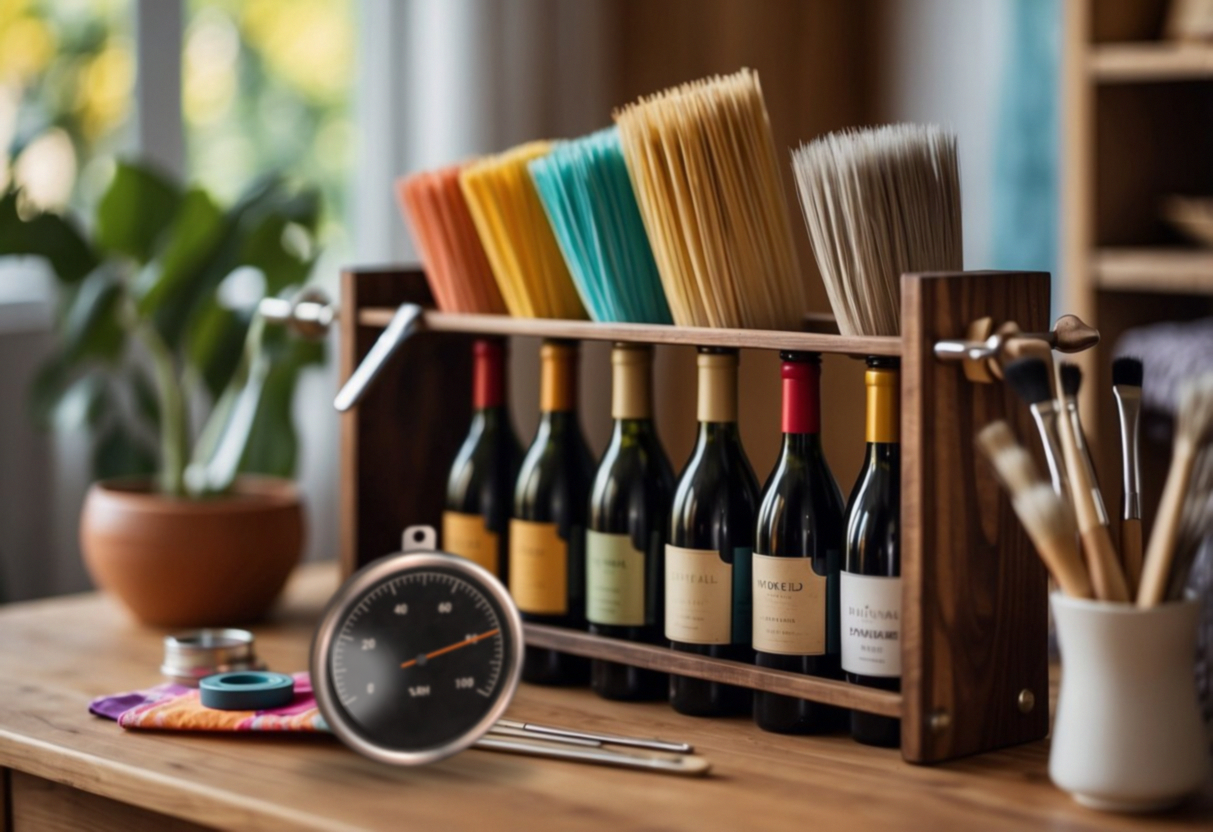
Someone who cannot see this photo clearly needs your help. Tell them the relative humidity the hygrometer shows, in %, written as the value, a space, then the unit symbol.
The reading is 80 %
